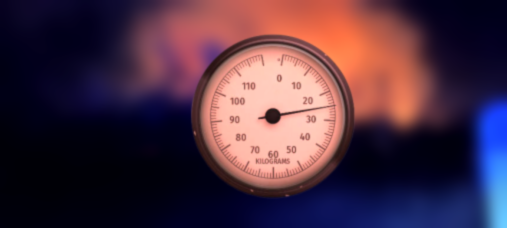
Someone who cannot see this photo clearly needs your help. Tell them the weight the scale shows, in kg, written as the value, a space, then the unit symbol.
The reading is 25 kg
